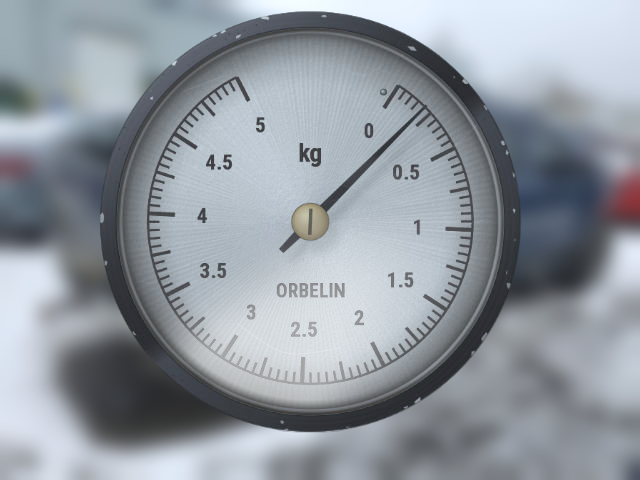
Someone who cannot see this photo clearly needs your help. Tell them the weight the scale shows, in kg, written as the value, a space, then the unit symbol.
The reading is 0.2 kg
